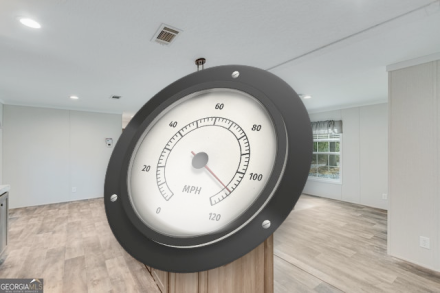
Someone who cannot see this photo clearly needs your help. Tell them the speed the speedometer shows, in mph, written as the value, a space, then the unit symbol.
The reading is 110 mph
